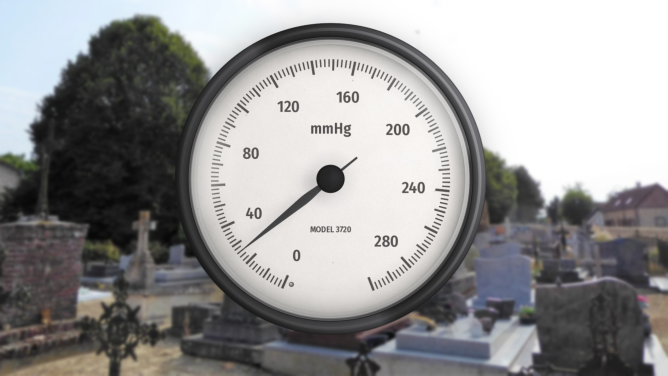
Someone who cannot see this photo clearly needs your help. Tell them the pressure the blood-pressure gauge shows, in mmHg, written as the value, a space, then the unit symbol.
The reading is 26 mmHg
